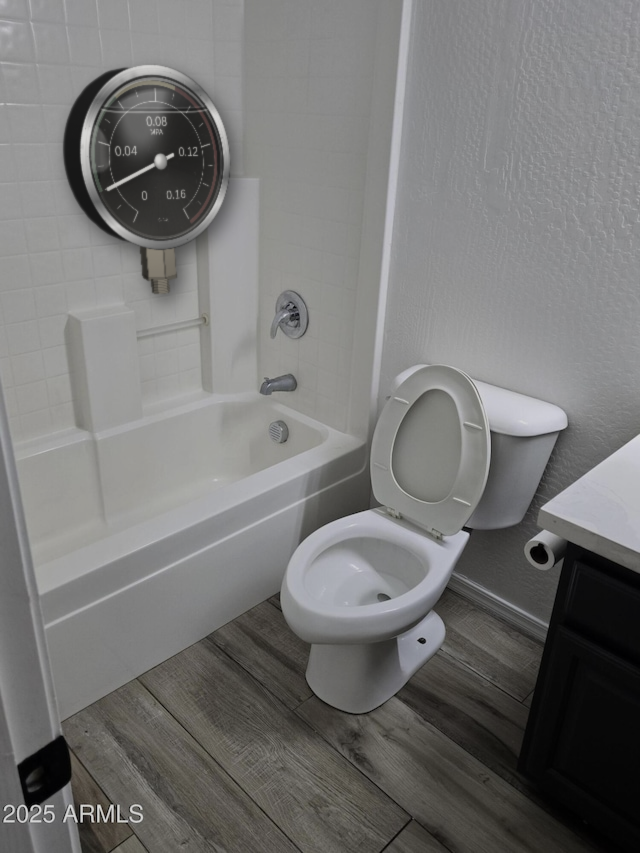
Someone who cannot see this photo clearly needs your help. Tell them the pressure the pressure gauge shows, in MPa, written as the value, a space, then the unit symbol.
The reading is 0.02 MPa
